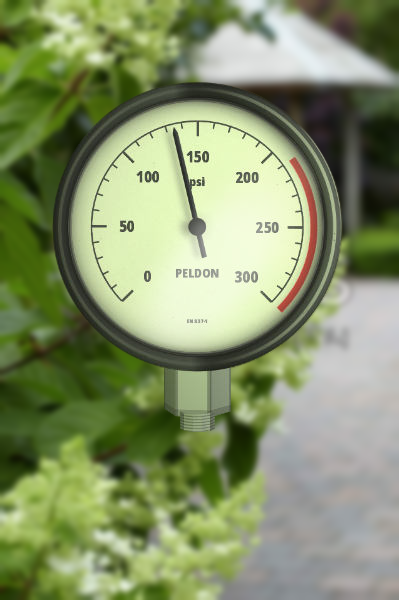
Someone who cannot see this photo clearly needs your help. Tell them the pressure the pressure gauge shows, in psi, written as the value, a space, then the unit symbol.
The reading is 135 psi
